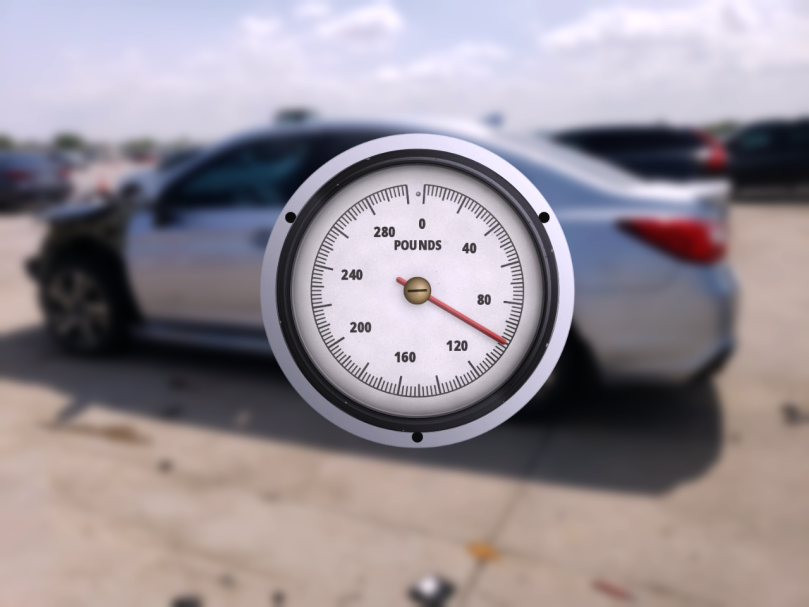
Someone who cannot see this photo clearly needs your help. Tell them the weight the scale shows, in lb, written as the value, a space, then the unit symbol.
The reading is 100 lb
